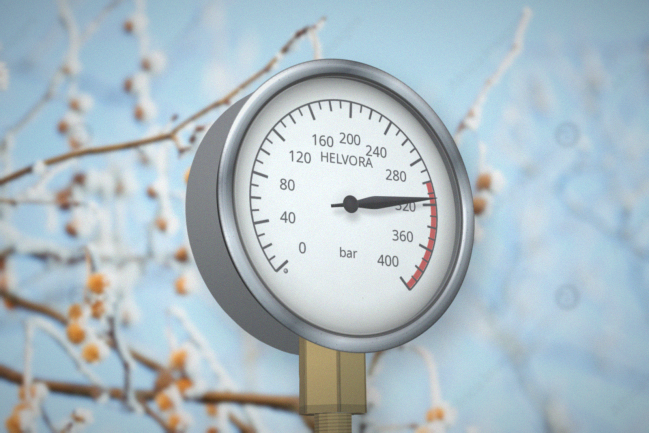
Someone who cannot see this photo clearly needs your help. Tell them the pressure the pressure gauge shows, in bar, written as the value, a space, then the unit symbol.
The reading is 315 bar
